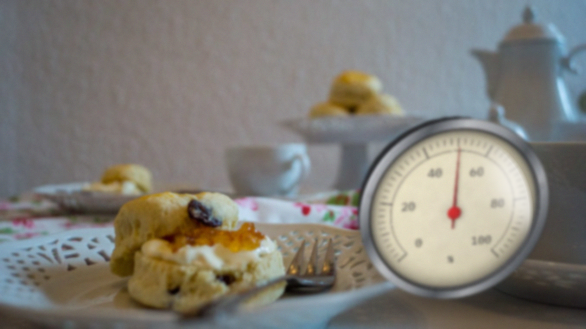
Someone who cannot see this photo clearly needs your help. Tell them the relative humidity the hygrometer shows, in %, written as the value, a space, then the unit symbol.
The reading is 50 %
